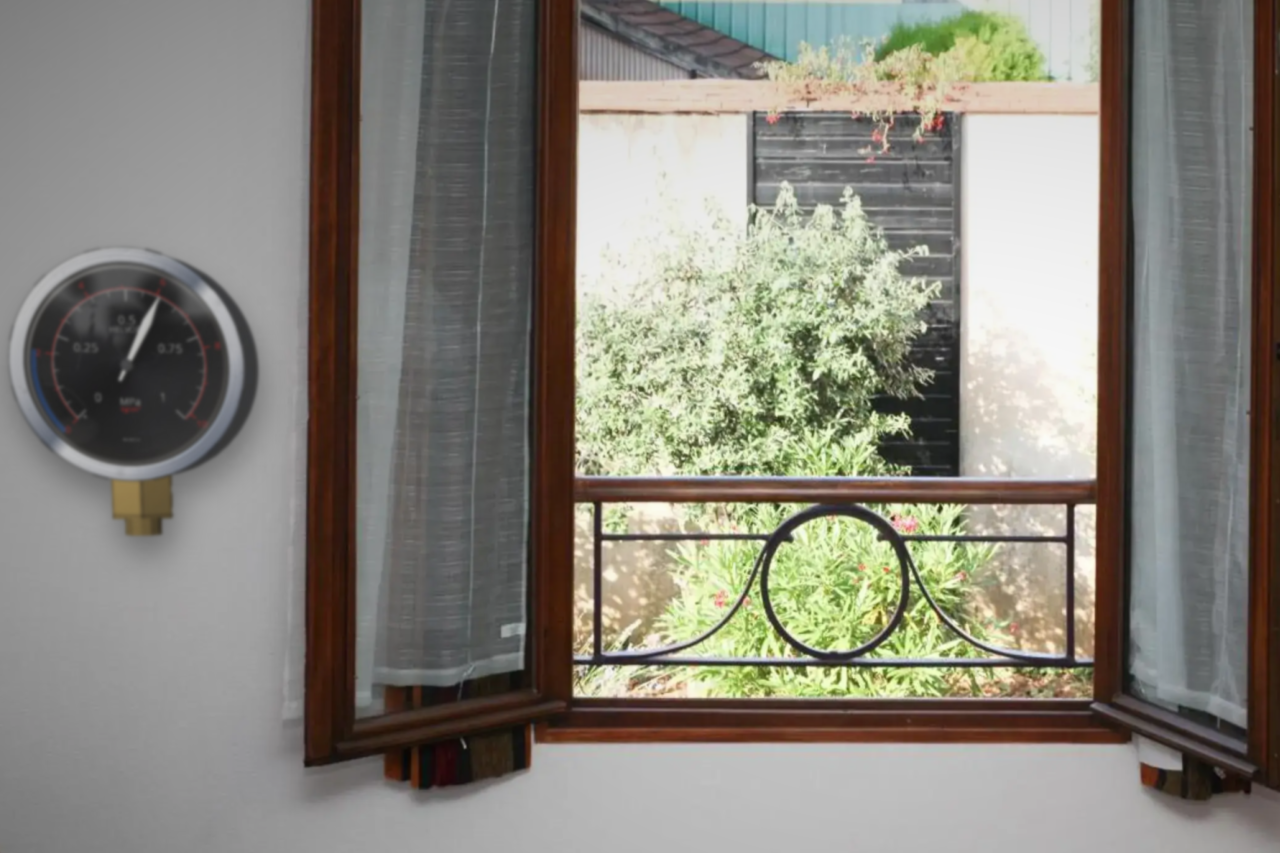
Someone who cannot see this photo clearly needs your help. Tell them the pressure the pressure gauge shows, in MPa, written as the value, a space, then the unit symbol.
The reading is 0.6 MPa
